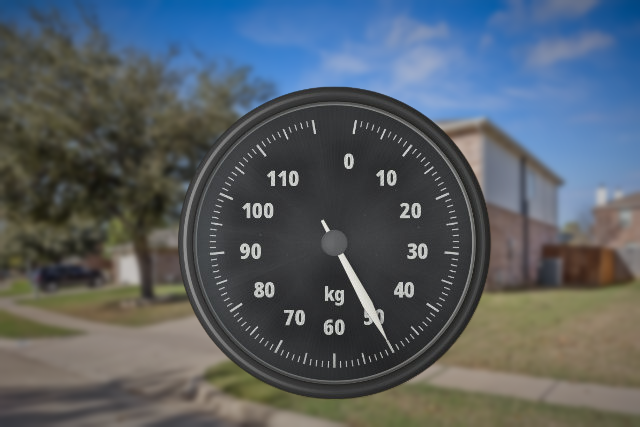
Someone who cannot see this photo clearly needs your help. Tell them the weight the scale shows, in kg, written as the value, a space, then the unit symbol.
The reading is 50 kg
